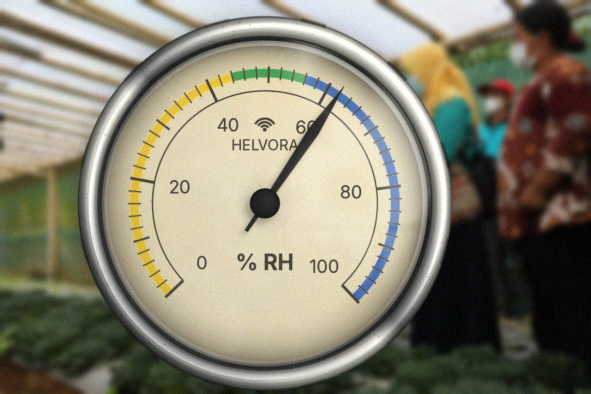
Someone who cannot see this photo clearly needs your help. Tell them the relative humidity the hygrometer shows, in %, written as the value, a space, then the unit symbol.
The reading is 62 %
